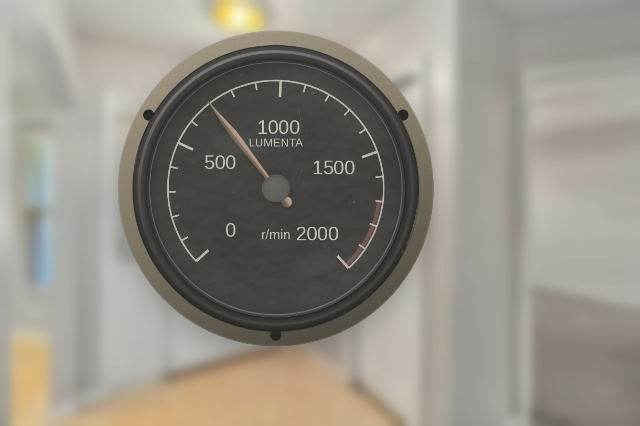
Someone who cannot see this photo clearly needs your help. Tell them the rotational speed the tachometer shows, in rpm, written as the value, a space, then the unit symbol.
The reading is 700 rpm
